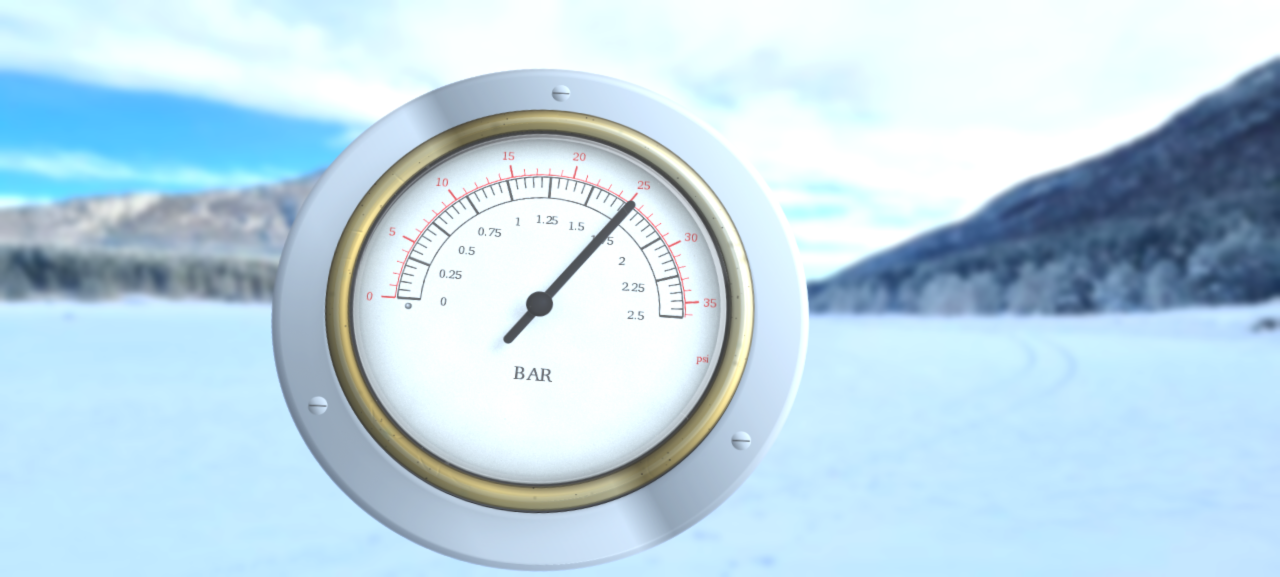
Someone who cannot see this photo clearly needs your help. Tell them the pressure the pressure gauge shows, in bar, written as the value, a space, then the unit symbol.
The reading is 1.75 bar
